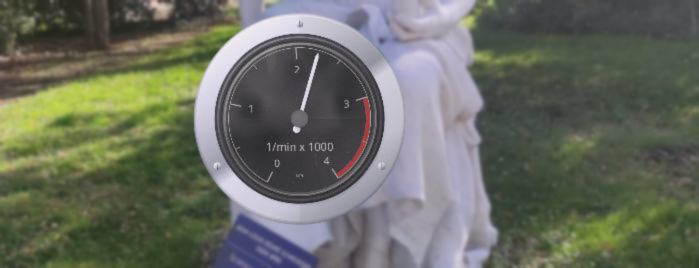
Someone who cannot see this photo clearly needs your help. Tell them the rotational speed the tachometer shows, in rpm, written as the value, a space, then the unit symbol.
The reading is 2250 rpm
